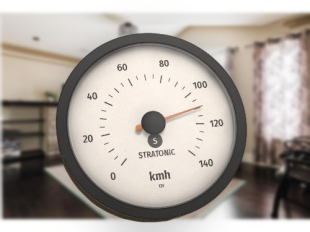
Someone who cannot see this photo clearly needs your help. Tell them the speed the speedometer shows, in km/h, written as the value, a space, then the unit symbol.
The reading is 110 km/h
